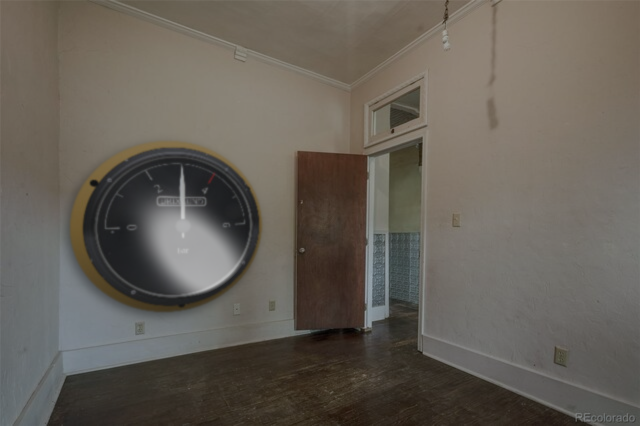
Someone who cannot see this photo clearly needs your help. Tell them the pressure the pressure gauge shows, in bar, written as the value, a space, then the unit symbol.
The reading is 3 bar
